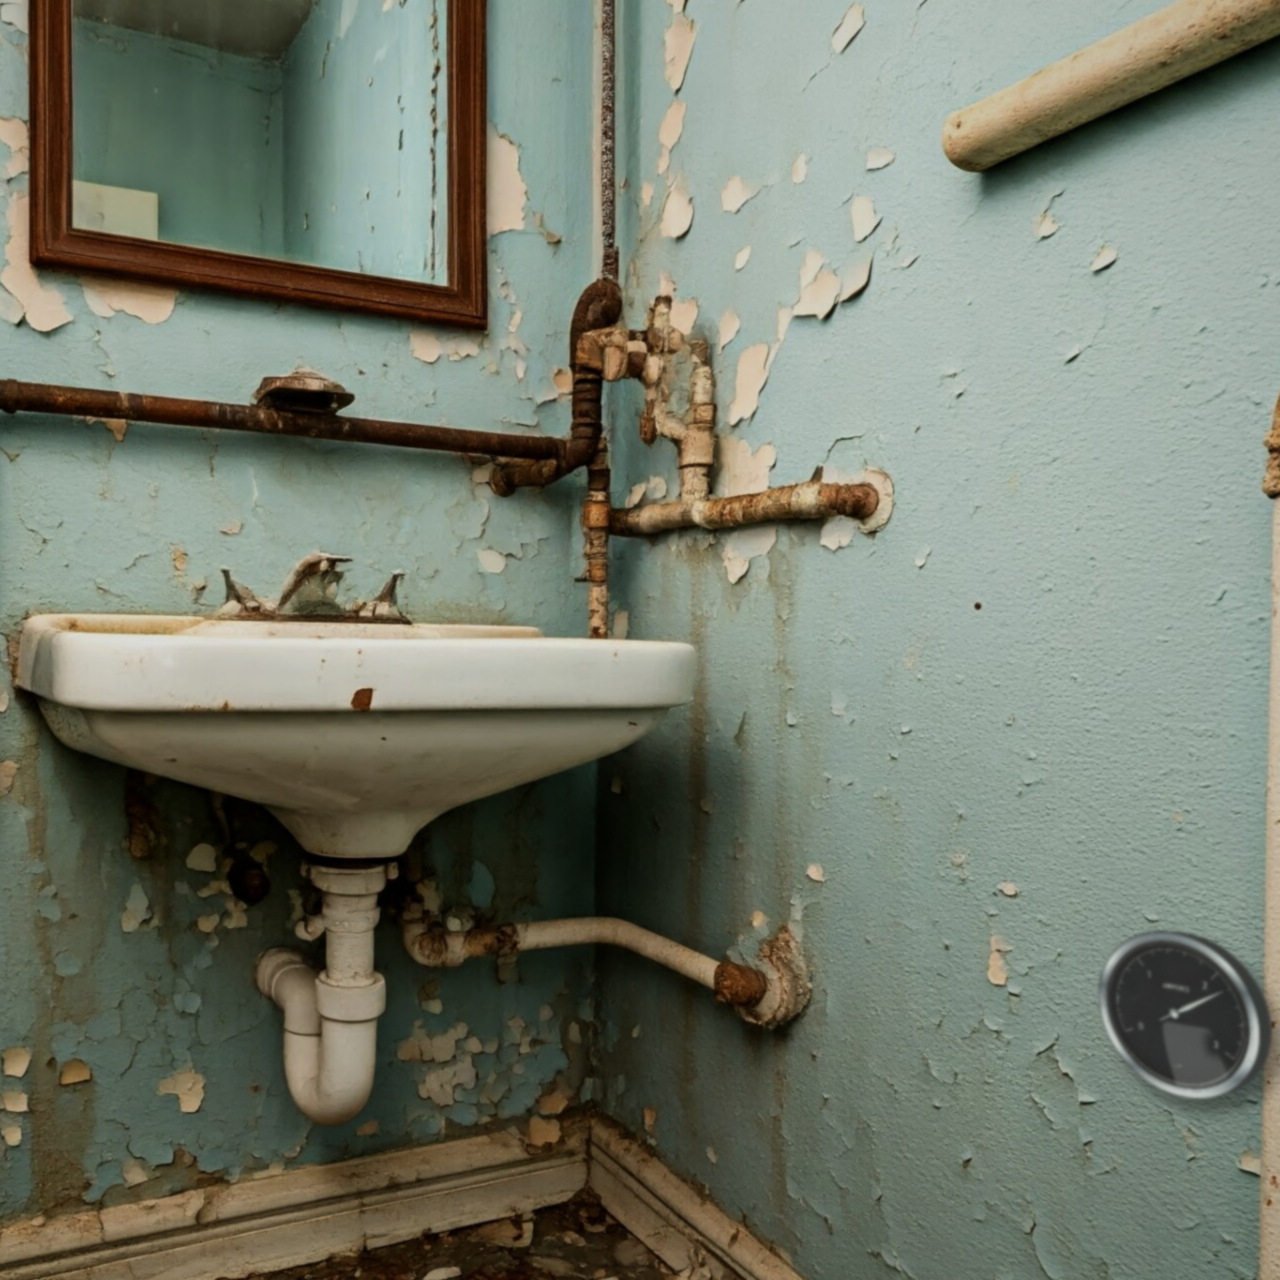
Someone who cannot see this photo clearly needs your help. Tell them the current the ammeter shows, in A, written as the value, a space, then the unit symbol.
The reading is 2.2 A
